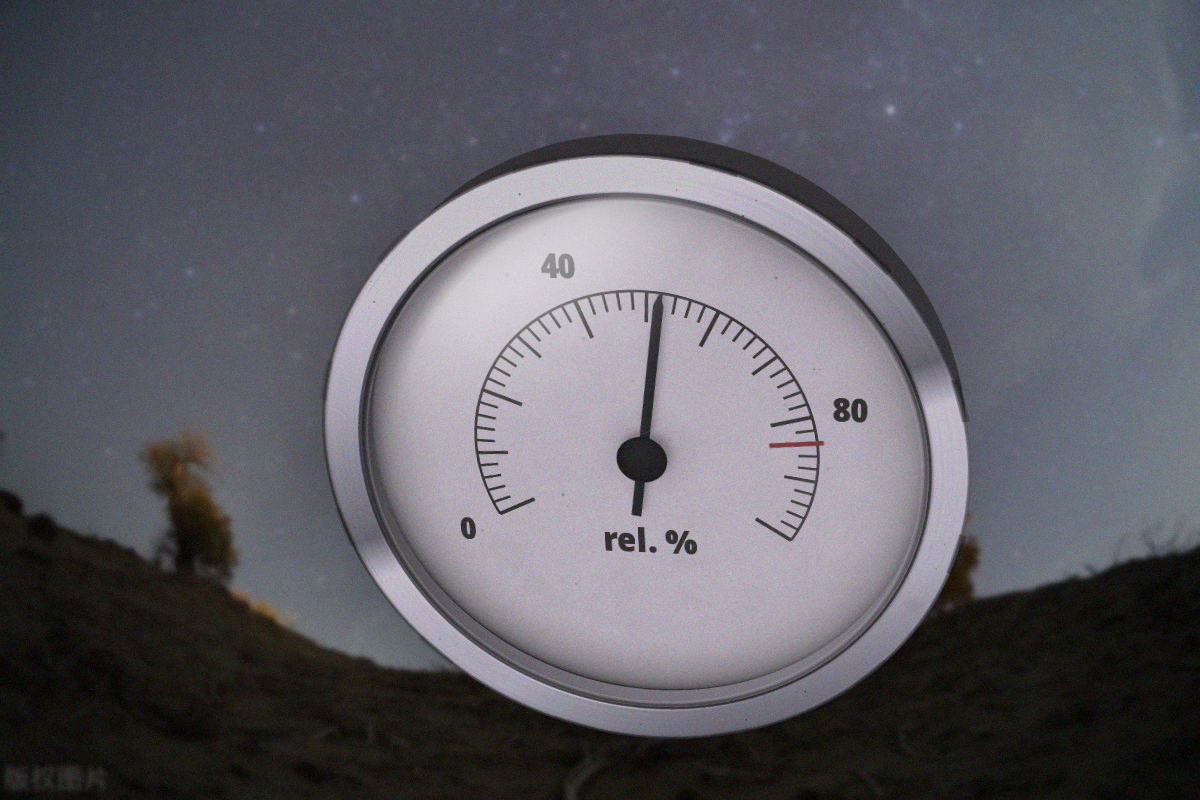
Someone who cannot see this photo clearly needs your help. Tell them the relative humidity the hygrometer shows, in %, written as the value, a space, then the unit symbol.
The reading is 52 %
